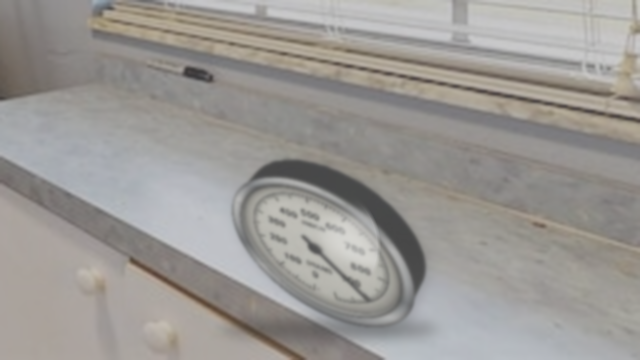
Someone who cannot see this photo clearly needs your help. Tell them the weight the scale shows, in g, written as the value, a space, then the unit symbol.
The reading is 900 g
